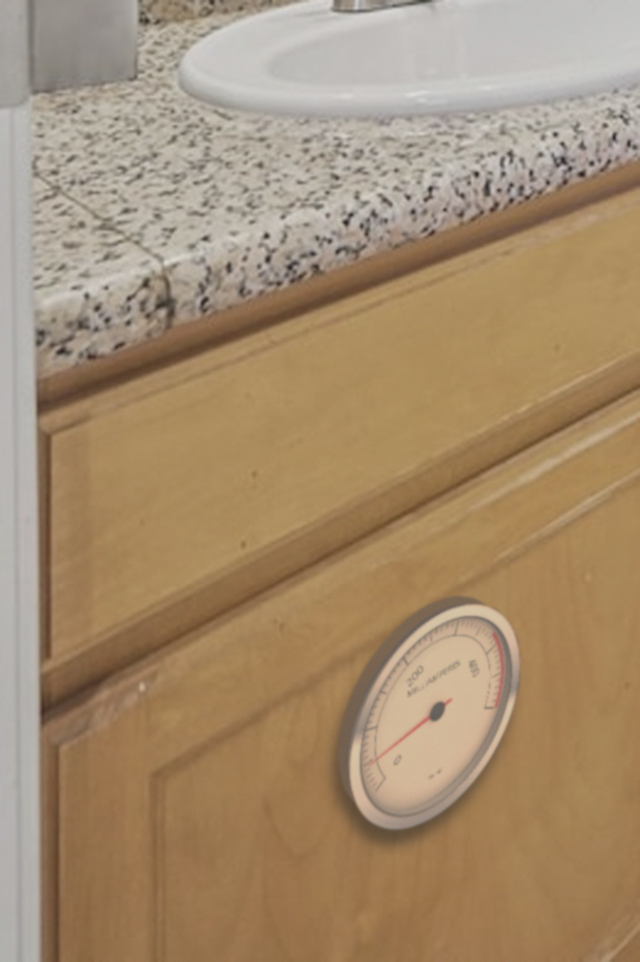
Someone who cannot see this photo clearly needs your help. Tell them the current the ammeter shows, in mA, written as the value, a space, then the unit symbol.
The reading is 50 mA
